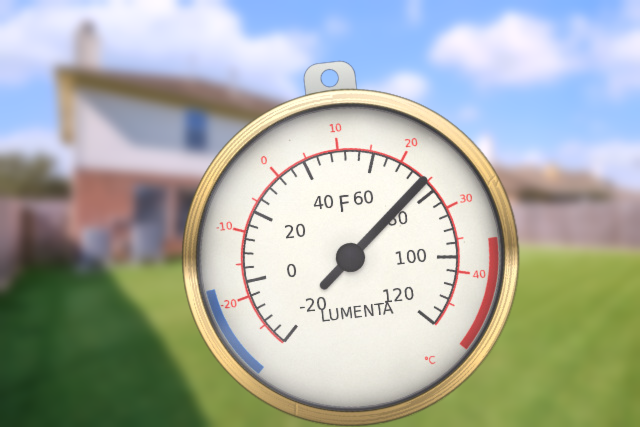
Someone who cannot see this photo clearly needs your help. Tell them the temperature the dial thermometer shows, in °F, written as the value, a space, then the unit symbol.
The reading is 76 °F
